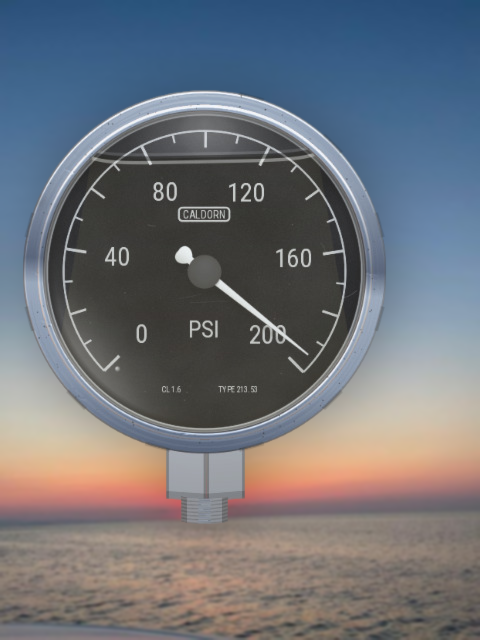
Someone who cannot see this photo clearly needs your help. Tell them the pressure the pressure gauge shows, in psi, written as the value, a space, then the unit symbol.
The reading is 195 psi
